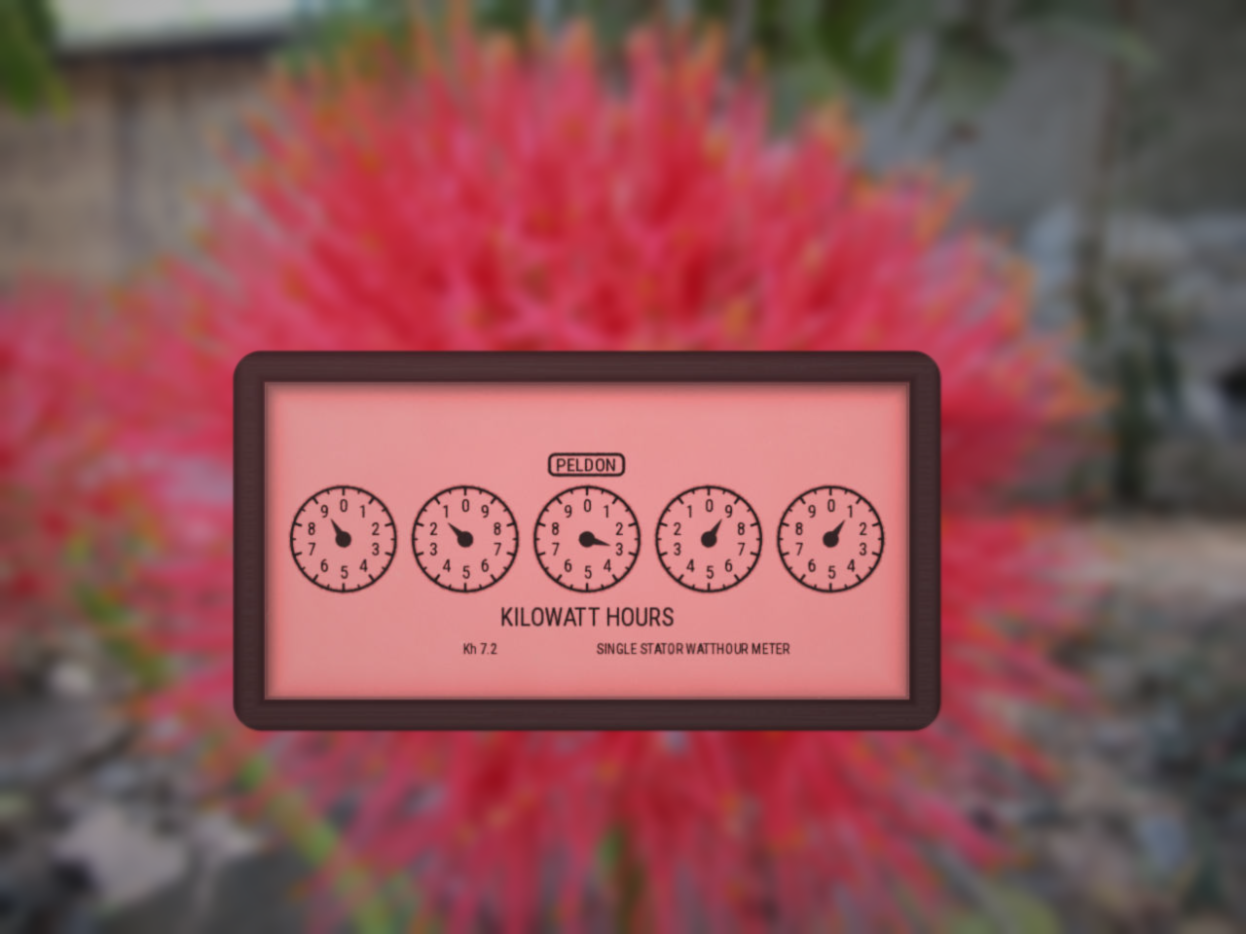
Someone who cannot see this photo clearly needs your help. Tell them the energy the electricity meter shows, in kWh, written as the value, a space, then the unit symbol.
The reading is 91291 kWh
